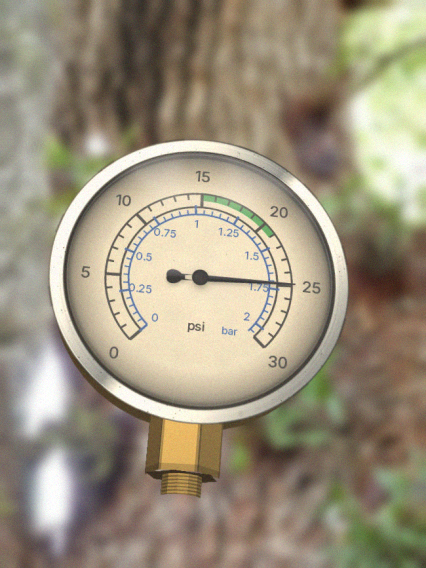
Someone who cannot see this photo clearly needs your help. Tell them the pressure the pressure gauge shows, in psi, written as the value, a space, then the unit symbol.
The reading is 25 psi
